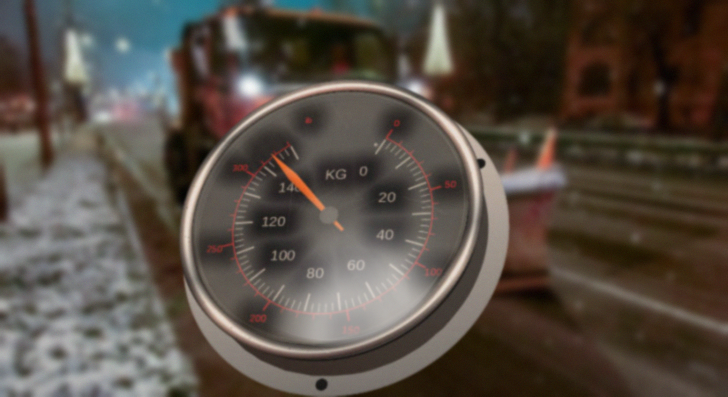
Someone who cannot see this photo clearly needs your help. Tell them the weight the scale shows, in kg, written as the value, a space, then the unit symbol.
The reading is 144 kg
